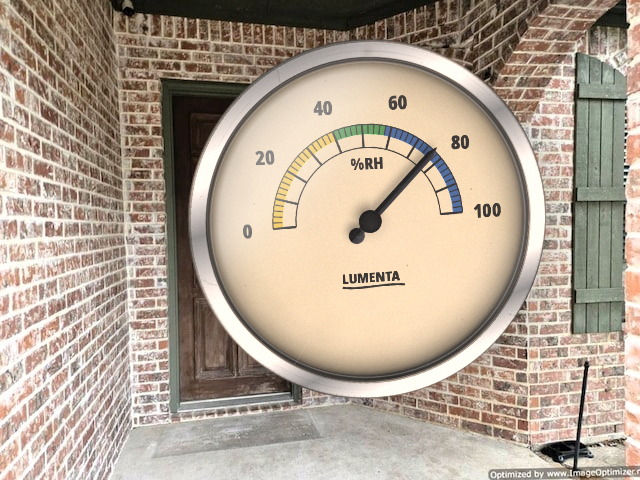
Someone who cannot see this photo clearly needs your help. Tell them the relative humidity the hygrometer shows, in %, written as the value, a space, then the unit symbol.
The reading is 76 %
